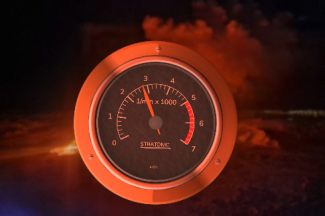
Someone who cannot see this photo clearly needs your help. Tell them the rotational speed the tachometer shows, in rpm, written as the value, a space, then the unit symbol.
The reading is 2800 rpm
